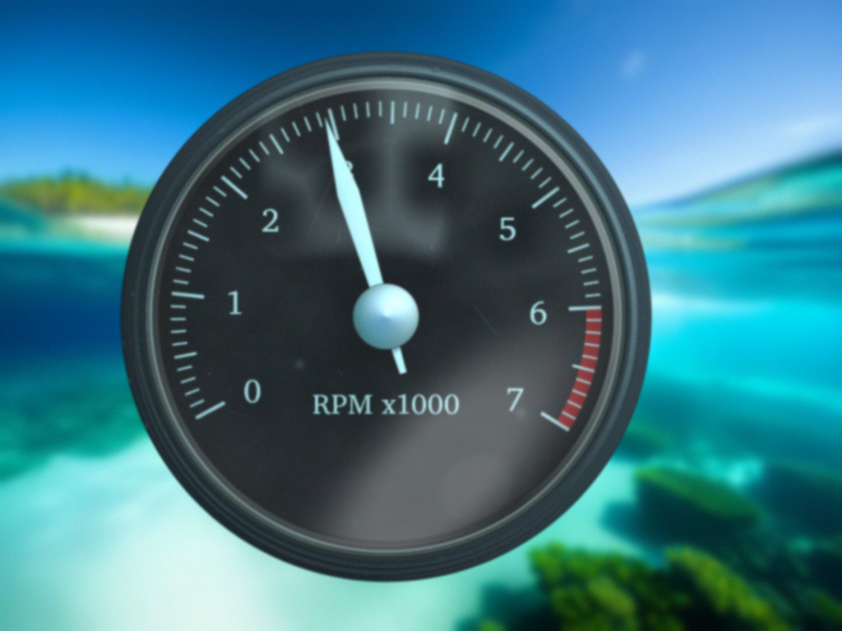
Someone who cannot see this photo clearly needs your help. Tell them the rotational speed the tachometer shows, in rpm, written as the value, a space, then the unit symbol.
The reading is 2950 rpm
